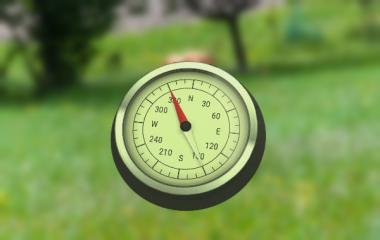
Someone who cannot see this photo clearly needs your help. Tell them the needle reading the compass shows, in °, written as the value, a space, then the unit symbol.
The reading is 330 °
